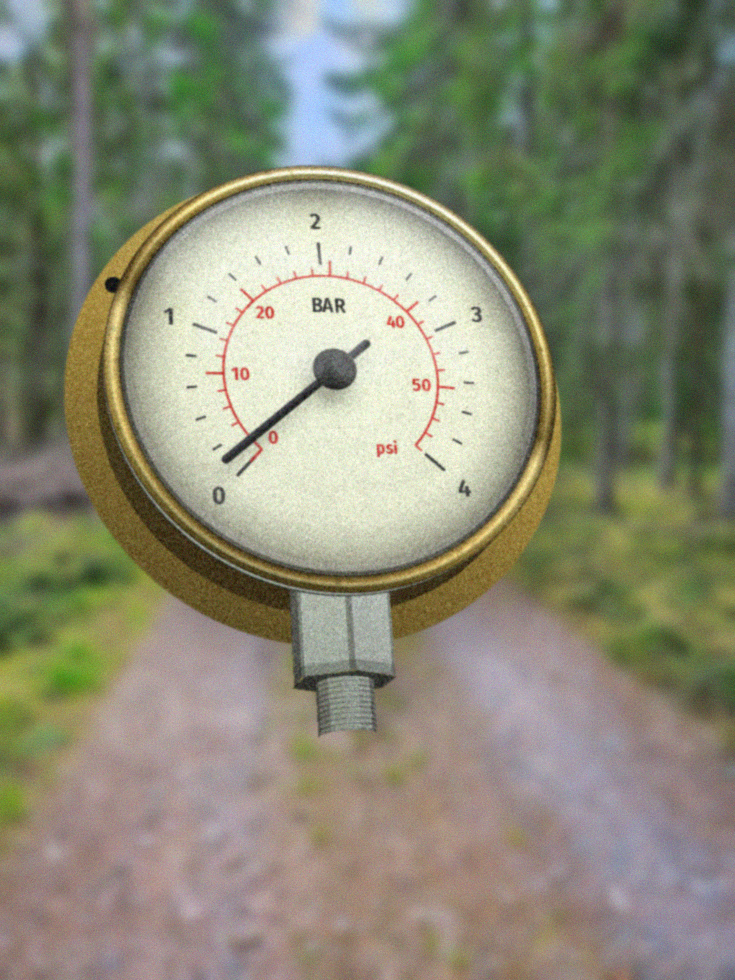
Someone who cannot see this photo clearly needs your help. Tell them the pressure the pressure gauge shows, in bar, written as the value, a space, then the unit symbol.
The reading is 0.1 bar
